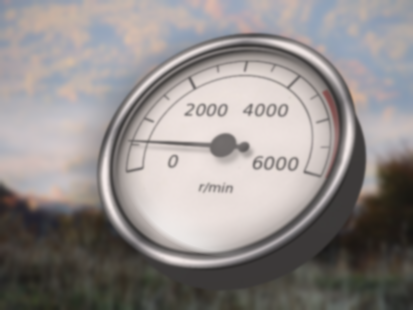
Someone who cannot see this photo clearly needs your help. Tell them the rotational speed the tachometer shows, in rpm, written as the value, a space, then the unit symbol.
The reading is 500 rpm
